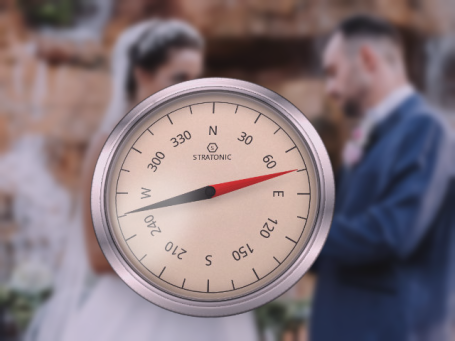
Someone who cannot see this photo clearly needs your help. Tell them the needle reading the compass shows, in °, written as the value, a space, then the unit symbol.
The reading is 75 °
